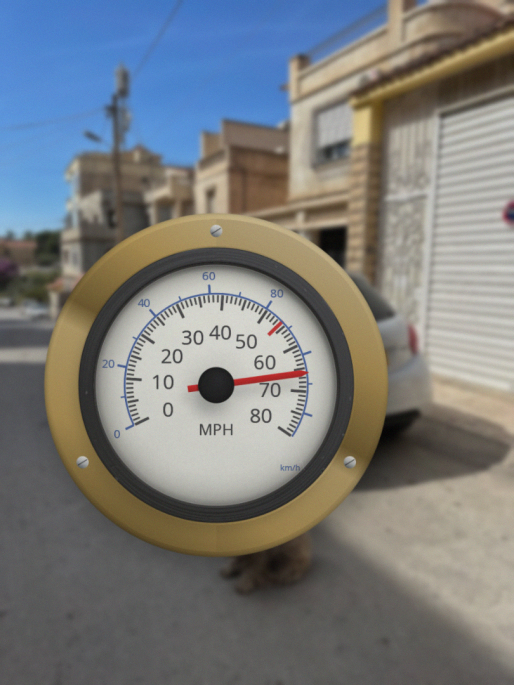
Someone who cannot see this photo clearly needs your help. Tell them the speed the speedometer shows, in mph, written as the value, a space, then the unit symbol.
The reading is 66 mph
